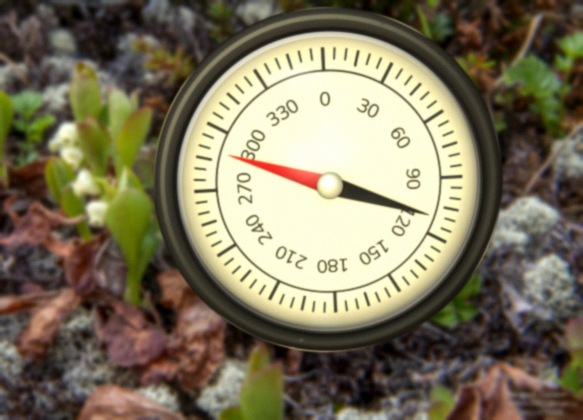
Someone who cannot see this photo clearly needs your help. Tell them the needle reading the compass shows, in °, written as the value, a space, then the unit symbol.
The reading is 290 °
